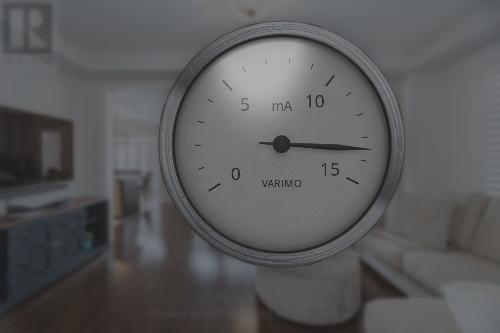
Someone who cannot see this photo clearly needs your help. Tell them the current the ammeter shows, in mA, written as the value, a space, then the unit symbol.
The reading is 13.5 mA
